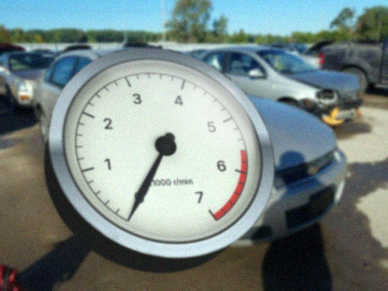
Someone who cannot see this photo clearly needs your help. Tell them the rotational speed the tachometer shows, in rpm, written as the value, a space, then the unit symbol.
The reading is 0 rpm
